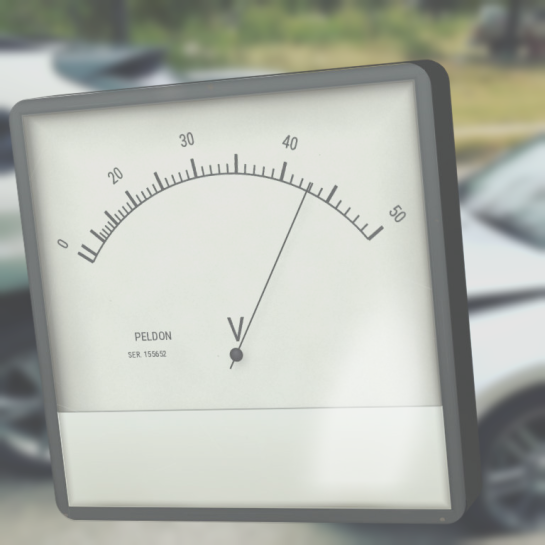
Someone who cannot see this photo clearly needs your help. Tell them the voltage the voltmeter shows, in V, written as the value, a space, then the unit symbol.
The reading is 43 V
